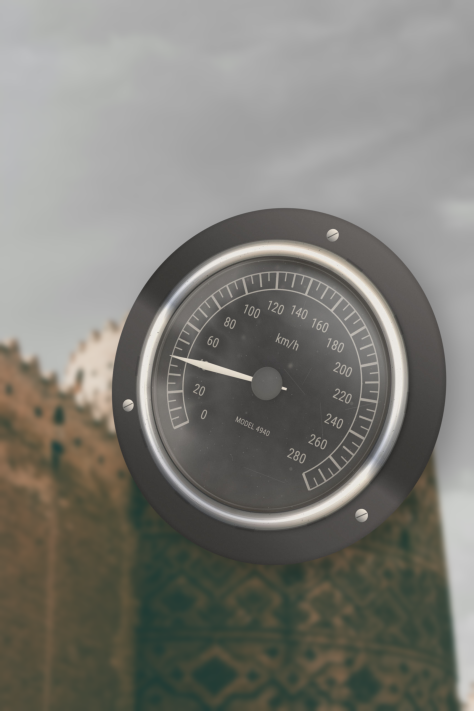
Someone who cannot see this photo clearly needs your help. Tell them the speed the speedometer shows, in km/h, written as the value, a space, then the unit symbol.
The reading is 40 km/h
